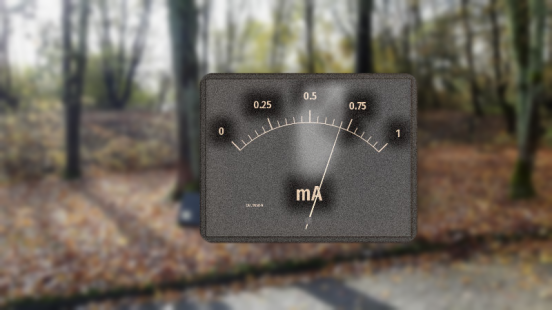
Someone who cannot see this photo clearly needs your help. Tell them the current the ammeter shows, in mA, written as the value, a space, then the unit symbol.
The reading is 0.7 mA
